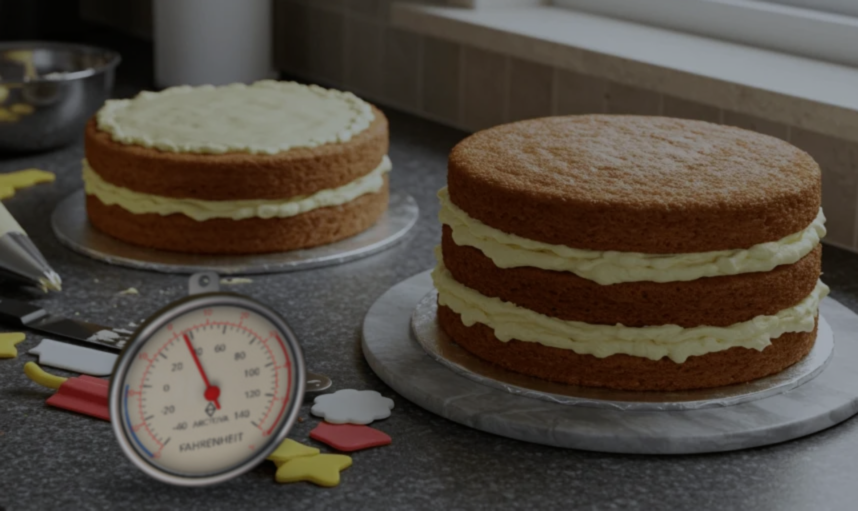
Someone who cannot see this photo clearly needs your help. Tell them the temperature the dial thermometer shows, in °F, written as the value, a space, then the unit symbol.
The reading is 36 °F
